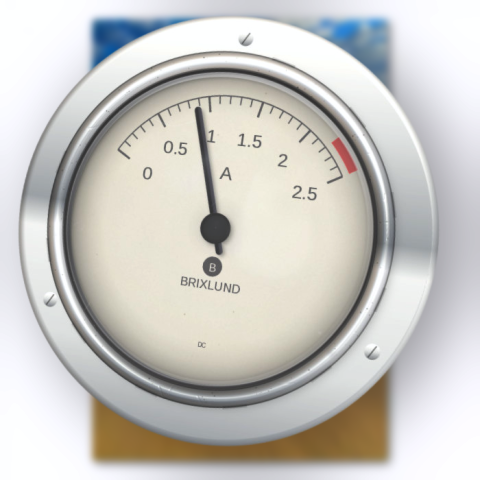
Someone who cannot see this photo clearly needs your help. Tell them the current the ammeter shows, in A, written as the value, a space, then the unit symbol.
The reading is 0.9 A
